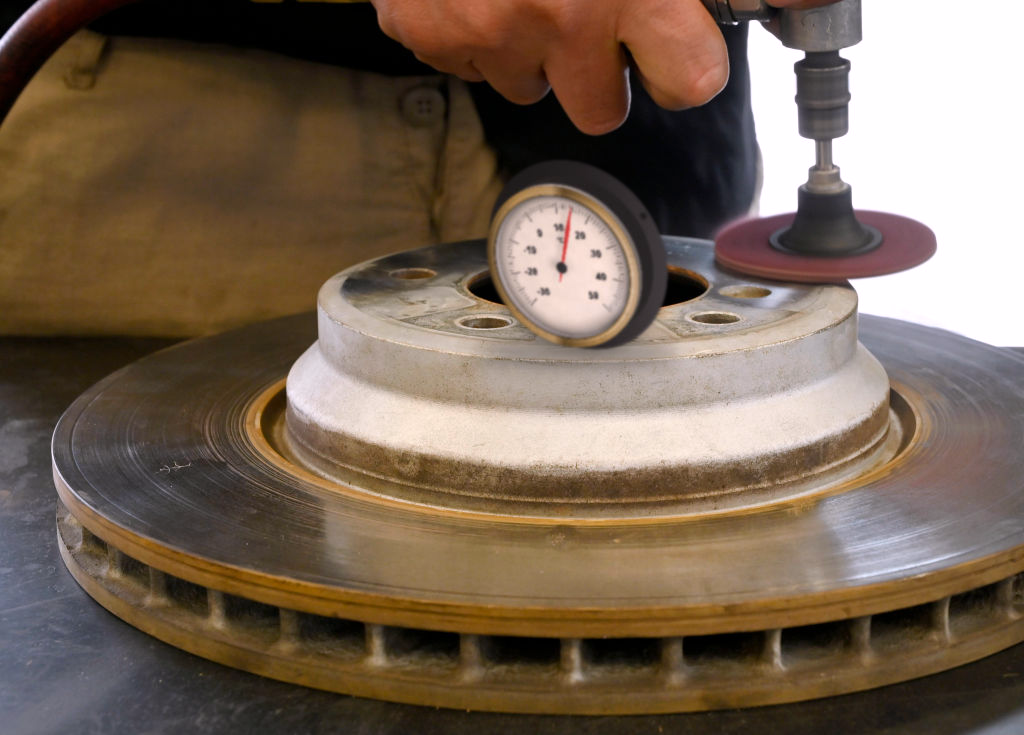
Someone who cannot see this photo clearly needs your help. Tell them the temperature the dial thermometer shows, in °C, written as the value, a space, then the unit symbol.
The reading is 15 °C
